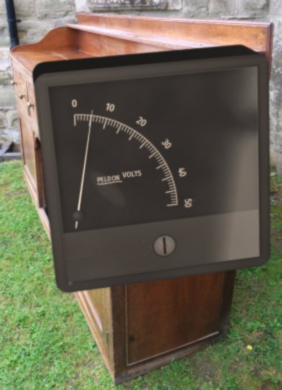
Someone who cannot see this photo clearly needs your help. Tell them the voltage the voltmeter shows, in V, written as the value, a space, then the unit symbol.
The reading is 5 V
